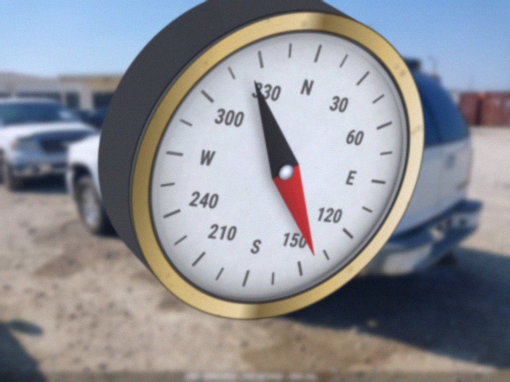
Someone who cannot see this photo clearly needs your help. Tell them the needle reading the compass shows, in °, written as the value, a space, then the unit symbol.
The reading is 142.5 °
